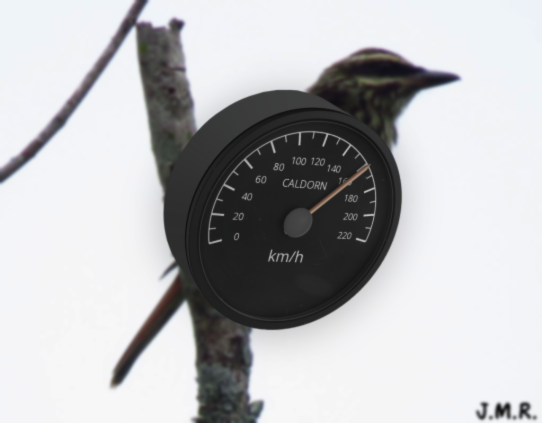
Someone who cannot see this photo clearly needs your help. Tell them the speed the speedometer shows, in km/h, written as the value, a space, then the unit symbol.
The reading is 160 km/h
